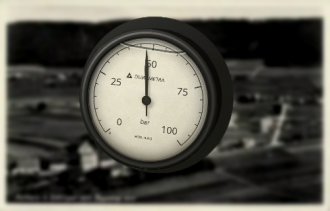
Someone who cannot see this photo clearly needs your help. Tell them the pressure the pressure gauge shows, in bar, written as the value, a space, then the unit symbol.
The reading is 47.5 bar
